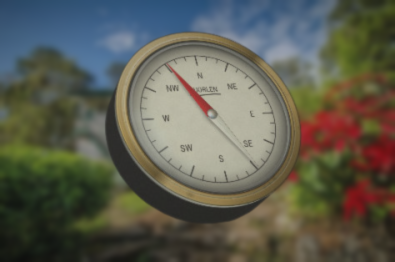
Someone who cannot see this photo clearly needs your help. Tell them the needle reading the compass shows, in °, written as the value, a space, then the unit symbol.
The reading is 330 °
